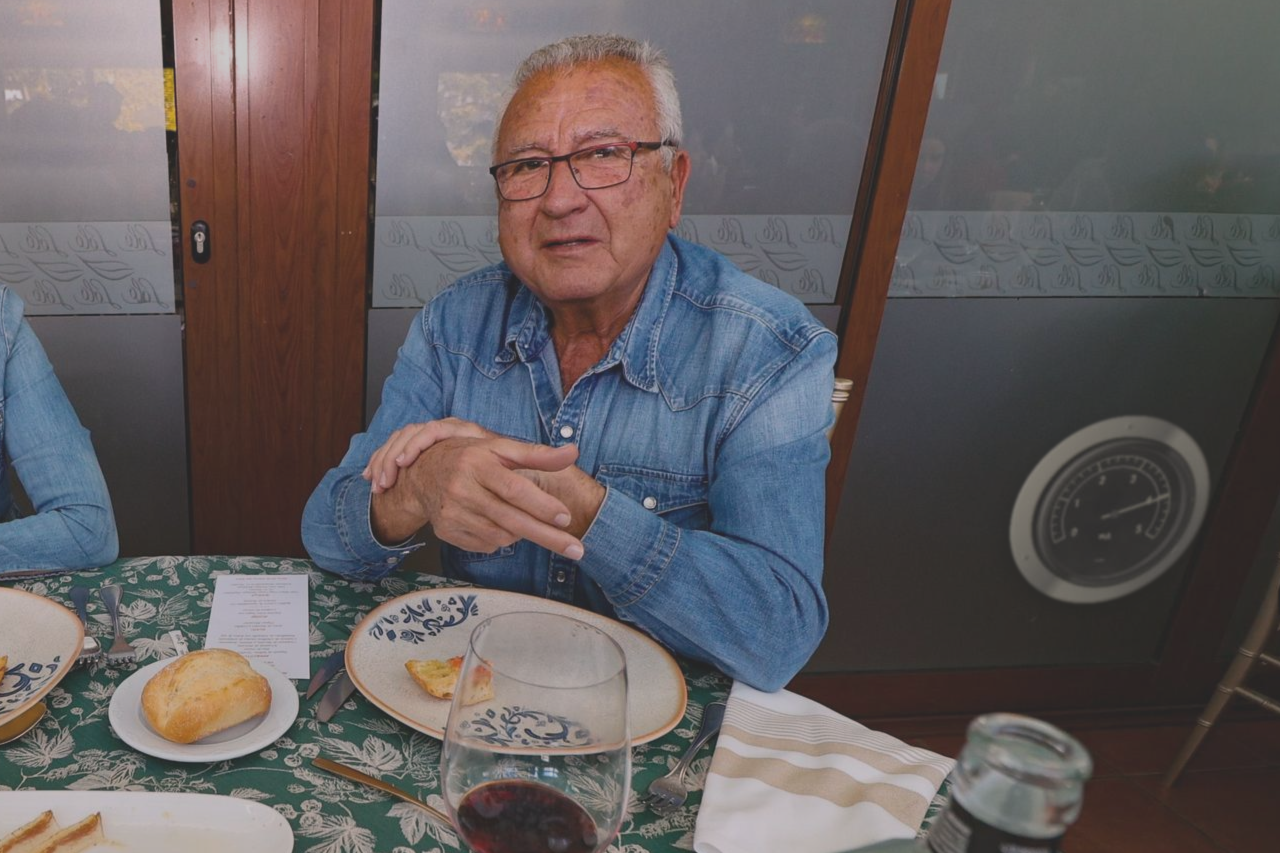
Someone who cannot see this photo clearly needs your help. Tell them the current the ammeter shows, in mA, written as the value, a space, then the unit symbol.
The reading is 4 mA
